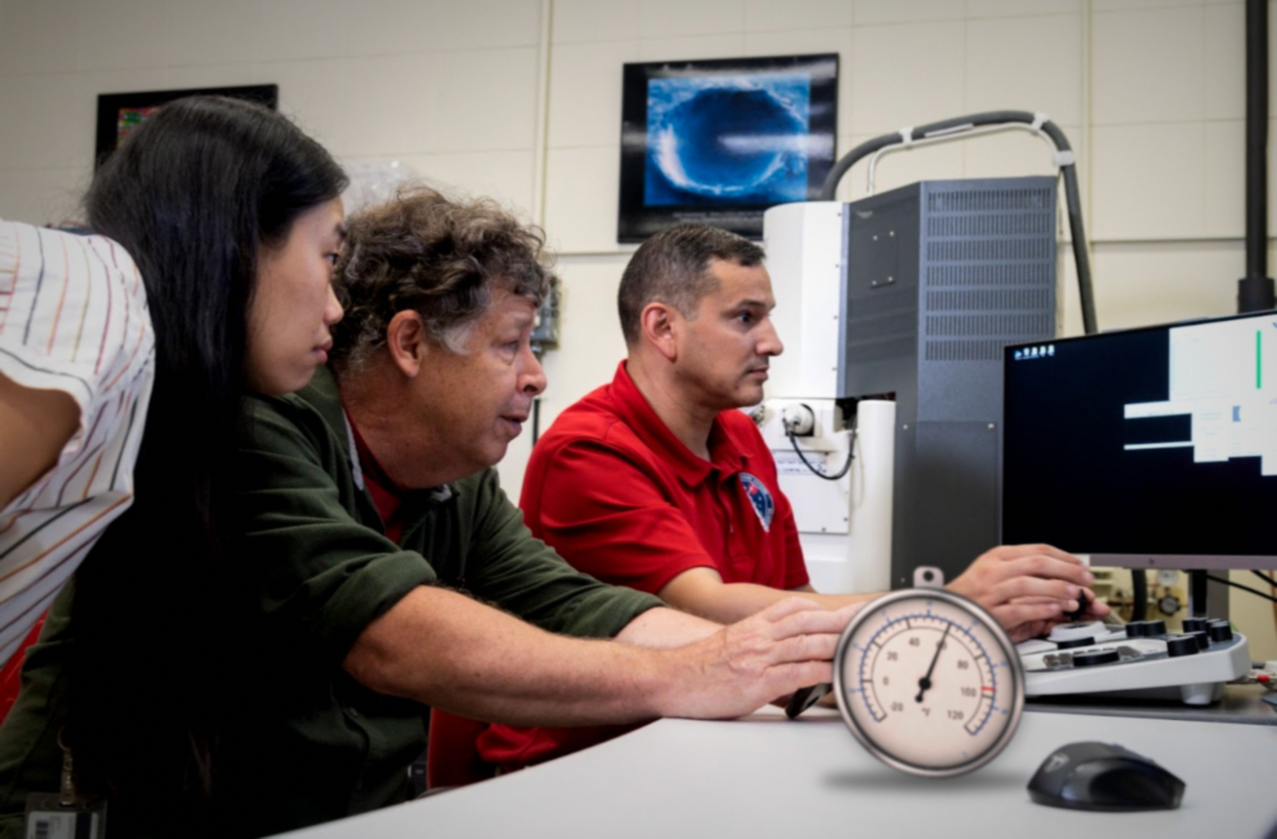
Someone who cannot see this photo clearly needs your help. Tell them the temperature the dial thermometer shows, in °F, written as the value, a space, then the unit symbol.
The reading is 60 °F
